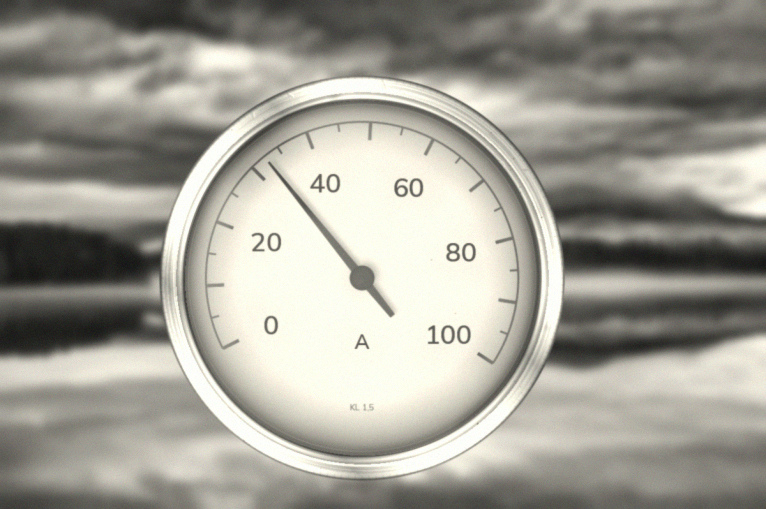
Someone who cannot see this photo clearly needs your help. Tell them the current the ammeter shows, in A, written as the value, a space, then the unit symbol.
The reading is 32.5 A
